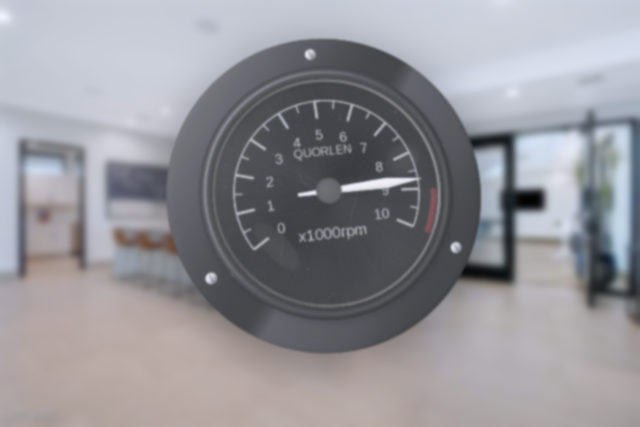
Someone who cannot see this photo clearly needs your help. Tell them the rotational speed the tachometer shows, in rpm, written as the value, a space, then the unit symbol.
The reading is 8750 rpm
